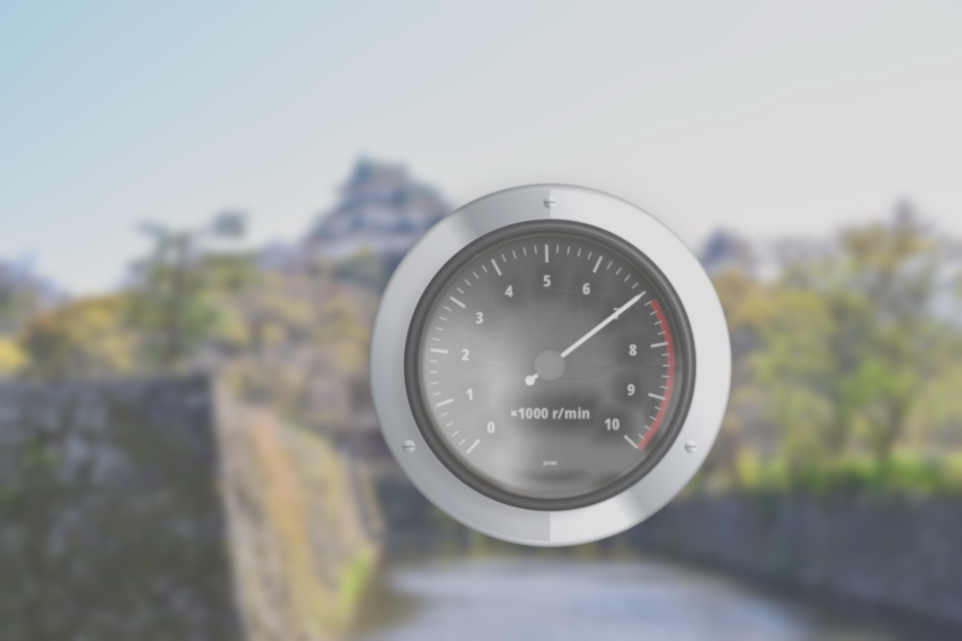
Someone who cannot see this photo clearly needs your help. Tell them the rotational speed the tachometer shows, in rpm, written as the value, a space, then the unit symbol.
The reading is 7000 rpm
